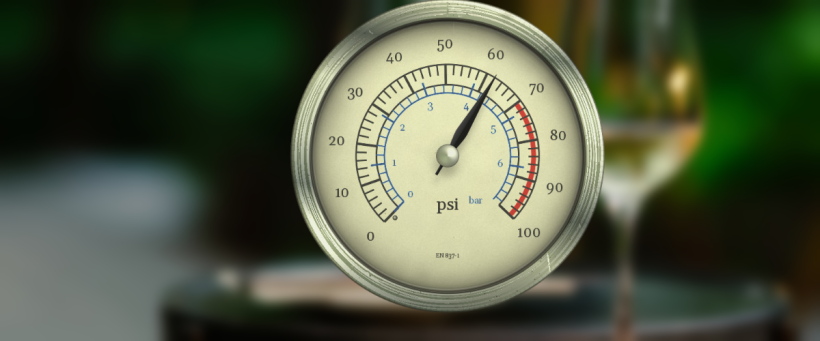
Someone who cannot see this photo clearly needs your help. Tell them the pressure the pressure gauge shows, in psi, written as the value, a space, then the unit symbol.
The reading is 62 psi
